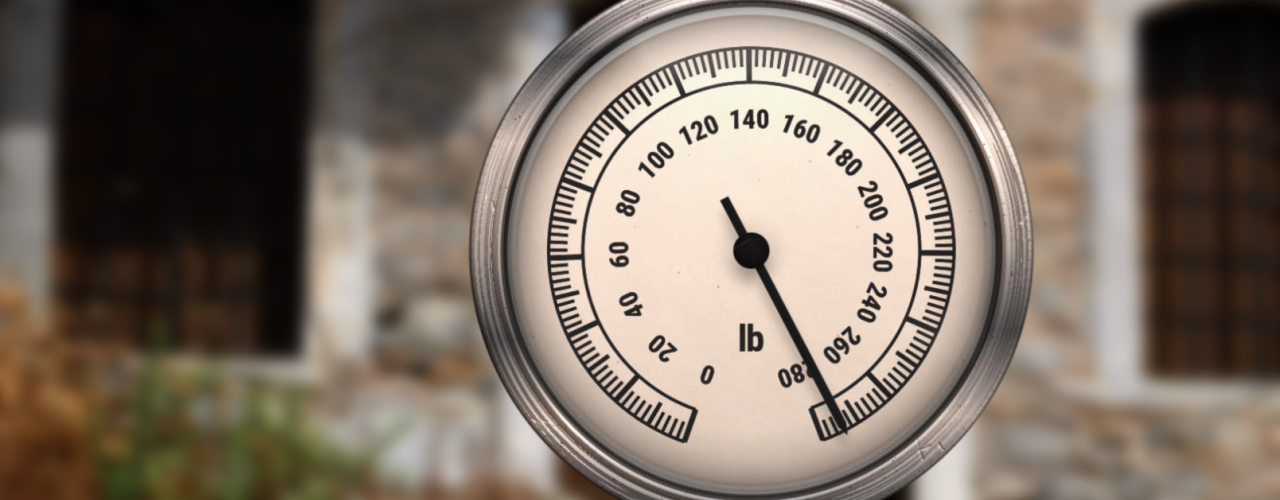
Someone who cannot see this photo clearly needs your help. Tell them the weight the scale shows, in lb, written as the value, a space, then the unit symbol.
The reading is 274 lb
